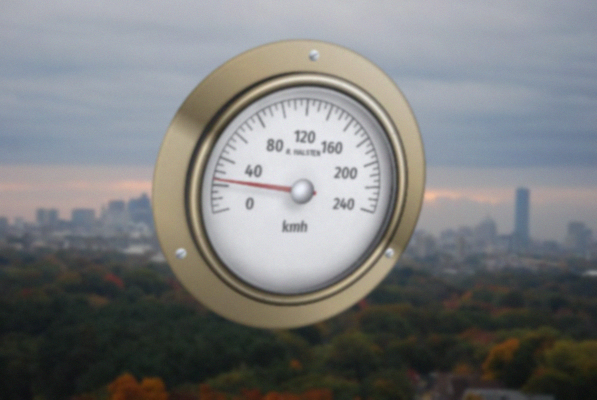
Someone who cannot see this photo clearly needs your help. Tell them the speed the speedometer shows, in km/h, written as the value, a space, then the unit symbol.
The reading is 25 km/h
